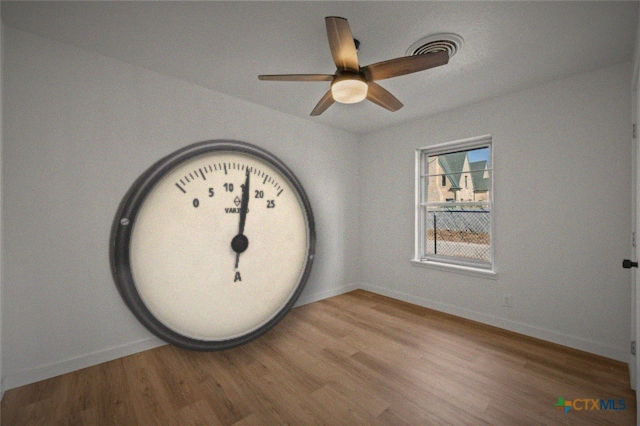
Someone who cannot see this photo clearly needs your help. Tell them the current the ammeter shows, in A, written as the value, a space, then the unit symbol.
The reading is 15 A
